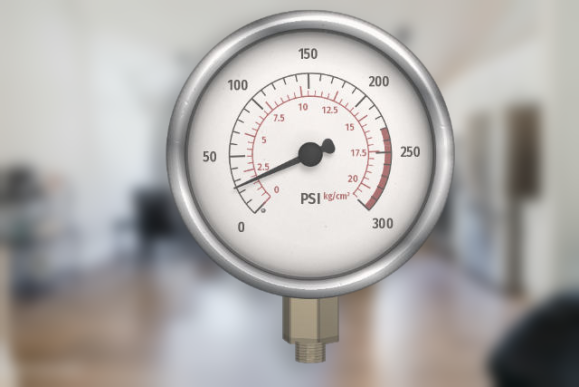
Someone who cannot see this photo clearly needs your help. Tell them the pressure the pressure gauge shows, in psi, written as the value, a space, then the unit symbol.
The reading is 25 psi
